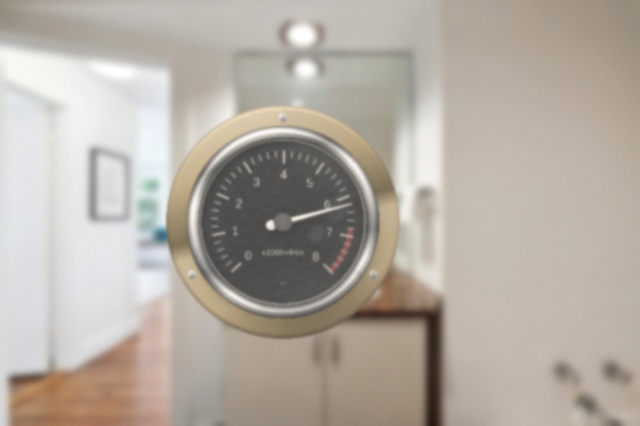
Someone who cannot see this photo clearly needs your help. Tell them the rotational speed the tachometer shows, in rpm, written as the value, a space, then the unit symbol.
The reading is 6200 rpm
